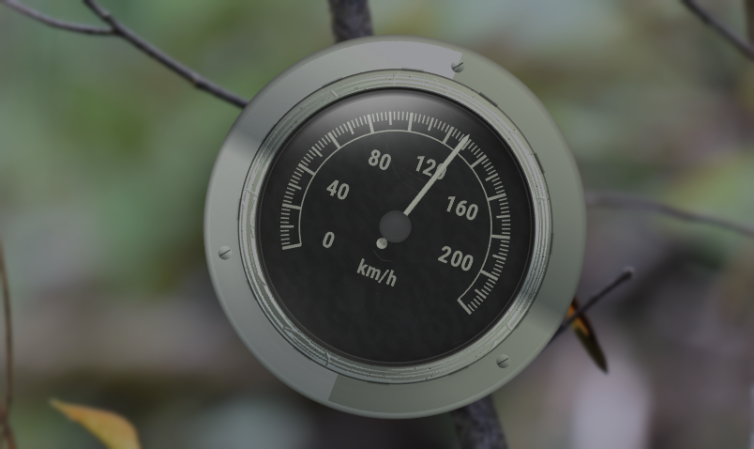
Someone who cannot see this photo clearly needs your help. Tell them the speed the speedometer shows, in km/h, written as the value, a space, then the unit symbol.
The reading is 128 km/h
